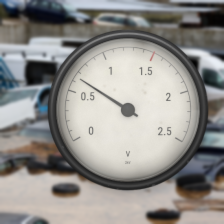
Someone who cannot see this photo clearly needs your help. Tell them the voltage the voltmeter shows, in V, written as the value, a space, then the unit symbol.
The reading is 0.65 V
